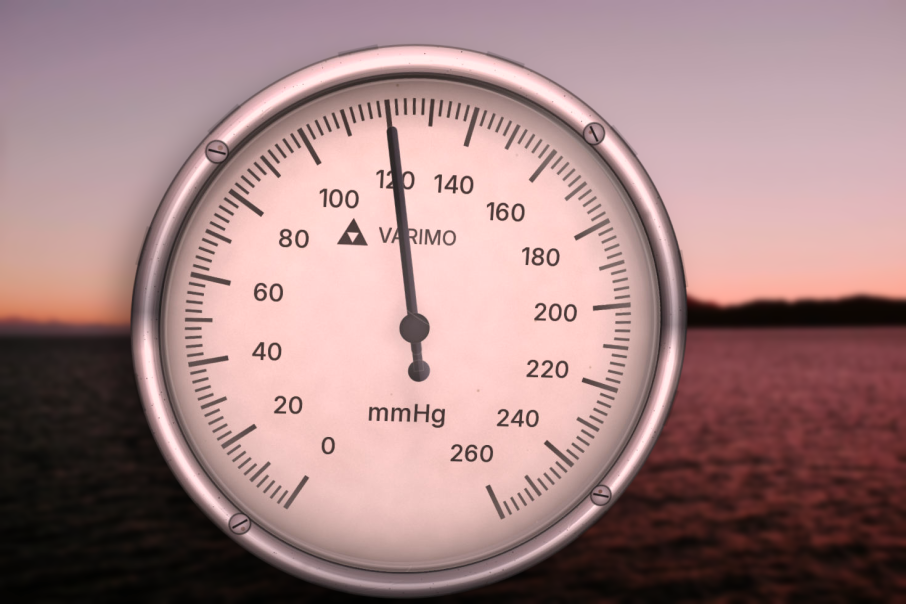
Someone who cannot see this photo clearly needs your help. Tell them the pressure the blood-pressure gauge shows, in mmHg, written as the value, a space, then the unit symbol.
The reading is 120 mmHg
